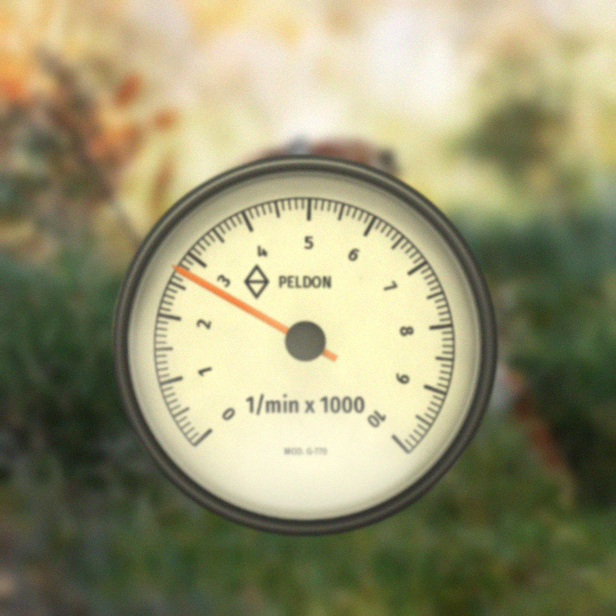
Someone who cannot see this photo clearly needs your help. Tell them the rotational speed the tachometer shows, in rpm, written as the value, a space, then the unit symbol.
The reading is 2700 rpm
